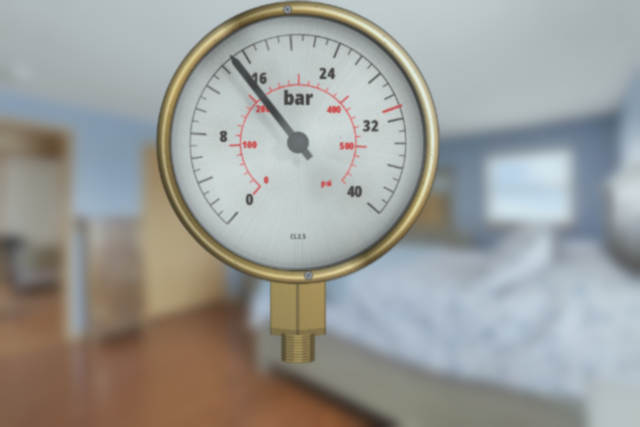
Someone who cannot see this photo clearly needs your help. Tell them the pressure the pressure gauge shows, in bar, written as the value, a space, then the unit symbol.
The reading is 15 bar
